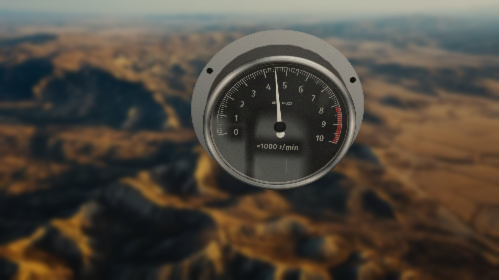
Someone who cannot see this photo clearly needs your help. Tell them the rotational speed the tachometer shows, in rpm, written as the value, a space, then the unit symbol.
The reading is 4500 rpm
